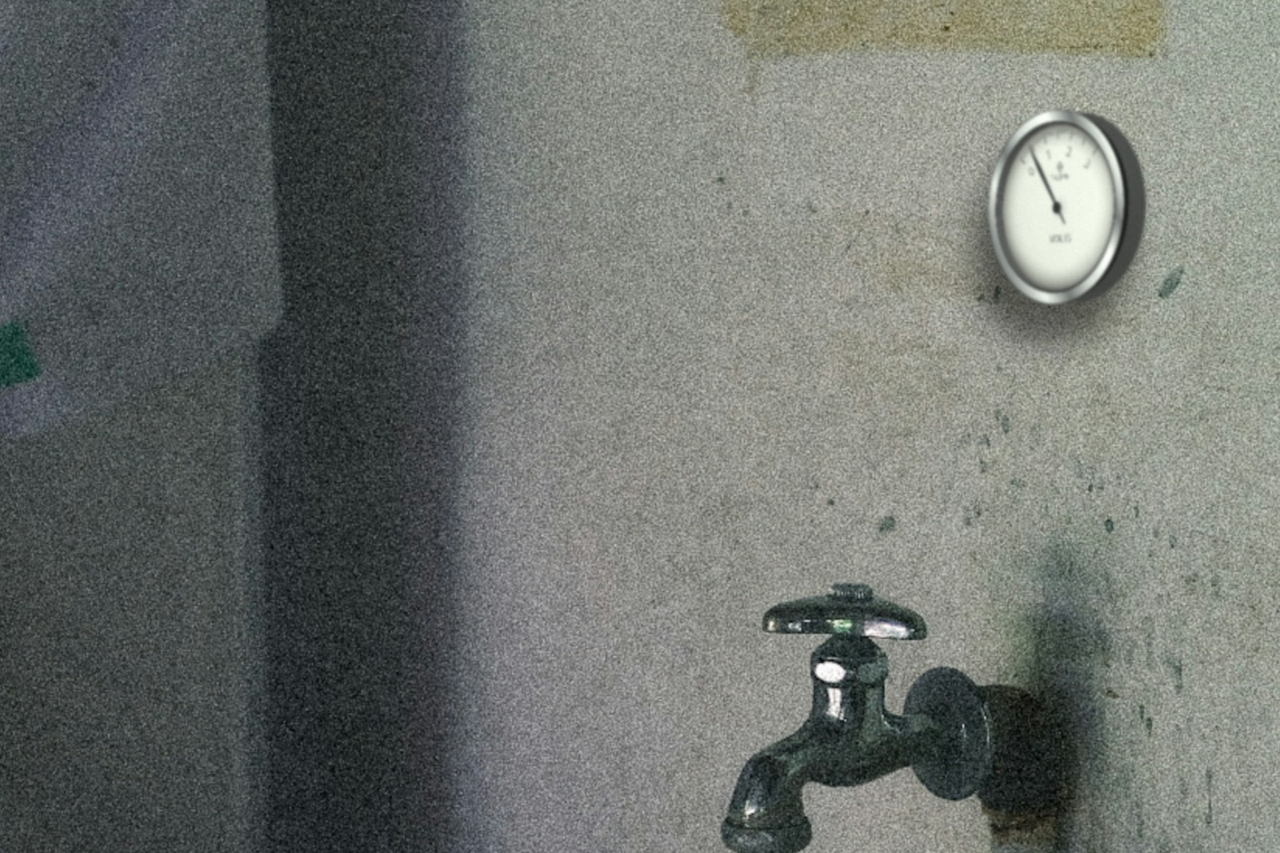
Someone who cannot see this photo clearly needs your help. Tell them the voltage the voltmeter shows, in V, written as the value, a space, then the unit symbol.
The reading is 0.5 V
